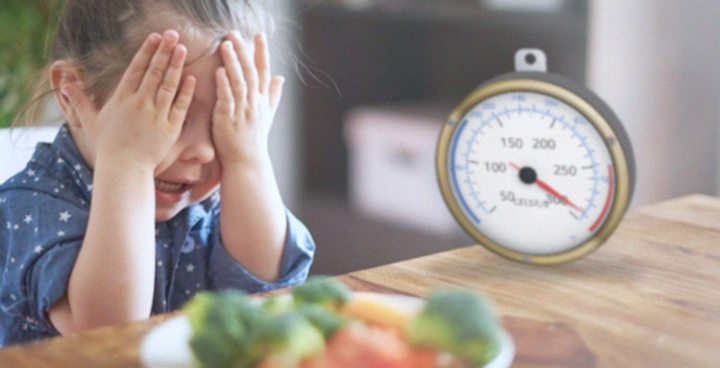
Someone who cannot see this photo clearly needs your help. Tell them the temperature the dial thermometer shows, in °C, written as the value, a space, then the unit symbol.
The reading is 290 °C
